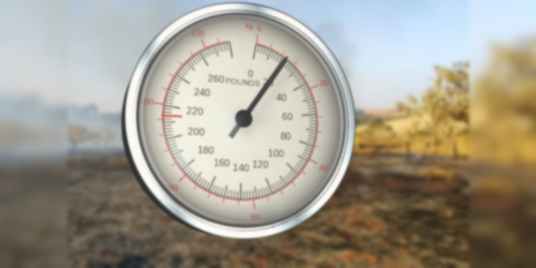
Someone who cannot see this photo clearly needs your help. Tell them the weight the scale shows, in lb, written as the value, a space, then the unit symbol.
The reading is 20 lb
